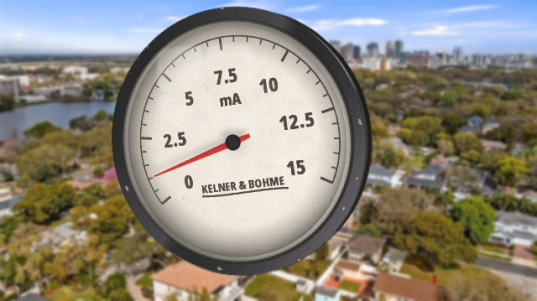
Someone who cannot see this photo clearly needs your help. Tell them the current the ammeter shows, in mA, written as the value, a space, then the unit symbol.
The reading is 1 mA
